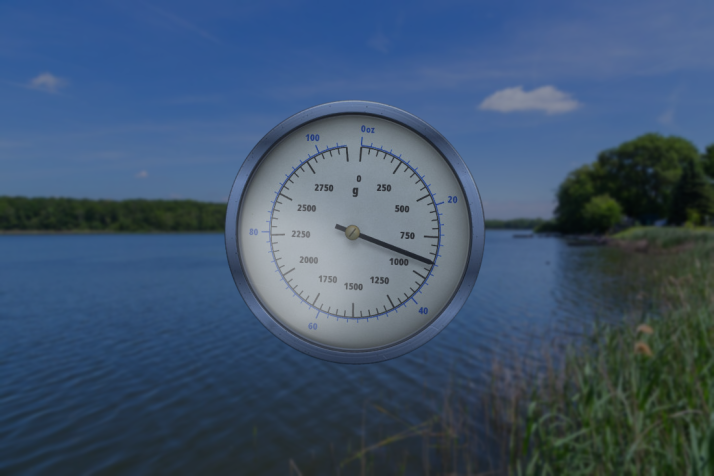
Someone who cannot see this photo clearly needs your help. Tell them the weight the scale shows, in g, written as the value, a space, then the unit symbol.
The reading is 900 g
